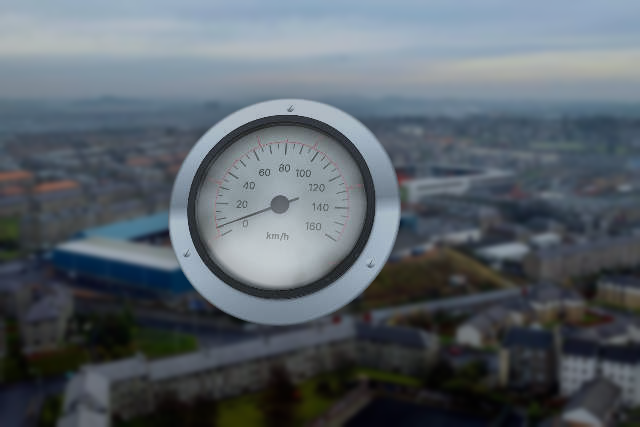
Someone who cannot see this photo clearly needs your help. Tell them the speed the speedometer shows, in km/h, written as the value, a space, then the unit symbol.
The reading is 5 km/h
